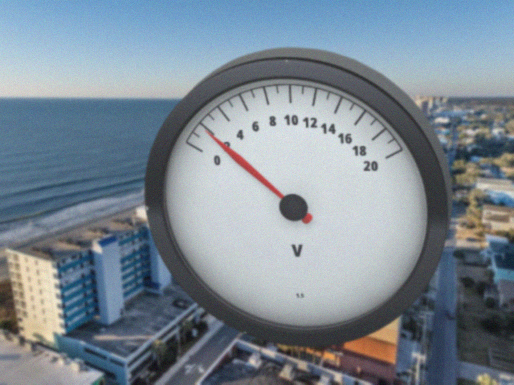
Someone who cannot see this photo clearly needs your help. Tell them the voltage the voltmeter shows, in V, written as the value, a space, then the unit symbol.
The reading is 2 V
